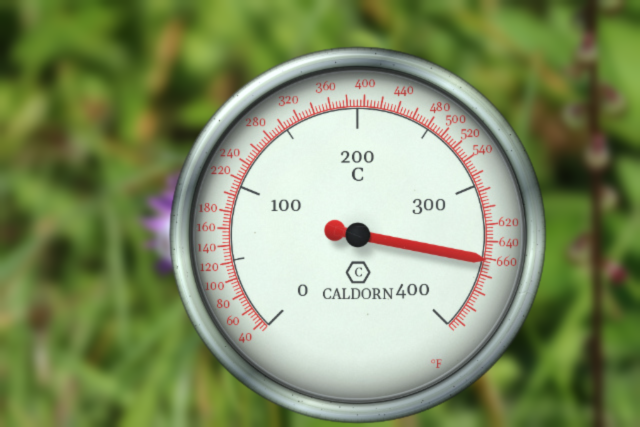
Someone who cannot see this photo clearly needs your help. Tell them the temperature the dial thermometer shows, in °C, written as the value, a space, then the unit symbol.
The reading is 350 °C
